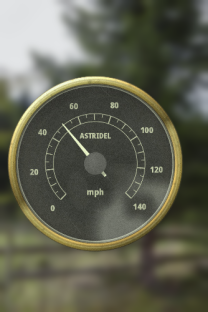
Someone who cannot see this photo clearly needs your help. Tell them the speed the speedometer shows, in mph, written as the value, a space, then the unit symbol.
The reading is 50 mph
